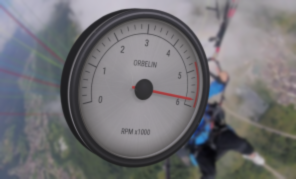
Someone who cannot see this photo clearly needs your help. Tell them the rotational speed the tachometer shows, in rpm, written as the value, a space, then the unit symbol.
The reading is 5800 rpm
